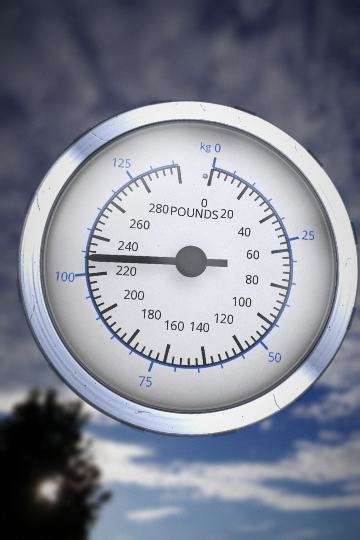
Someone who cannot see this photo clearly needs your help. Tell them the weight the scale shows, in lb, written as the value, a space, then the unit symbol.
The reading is 228 lb
